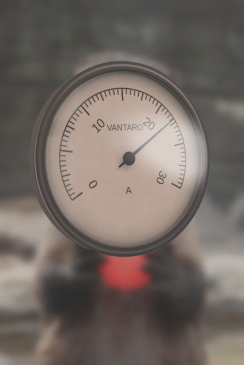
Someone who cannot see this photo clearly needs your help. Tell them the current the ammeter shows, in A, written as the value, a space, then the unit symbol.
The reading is 22 A
